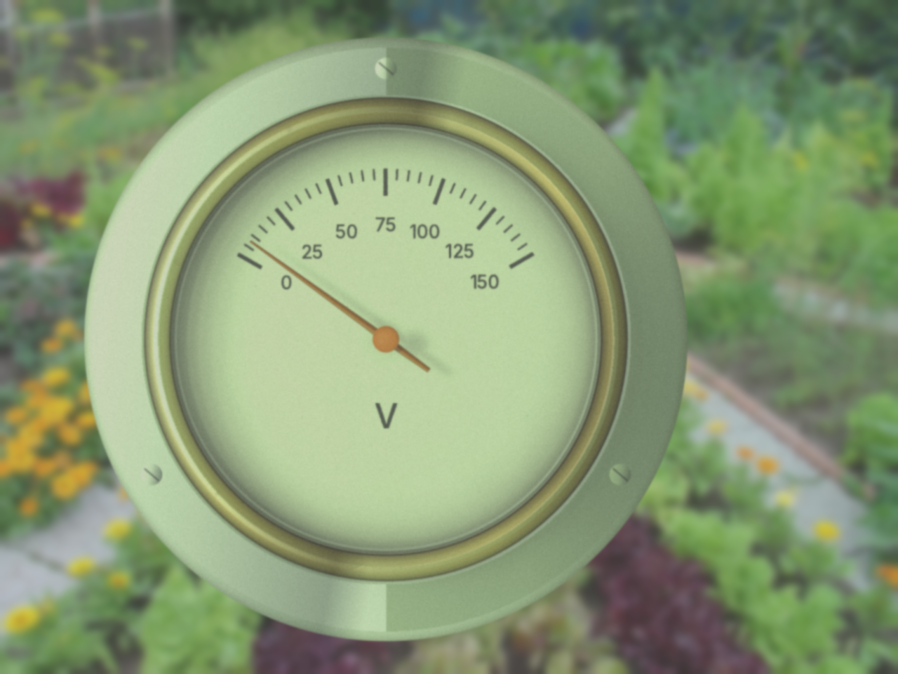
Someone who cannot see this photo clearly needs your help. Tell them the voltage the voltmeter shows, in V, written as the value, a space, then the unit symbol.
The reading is 7.5 V
